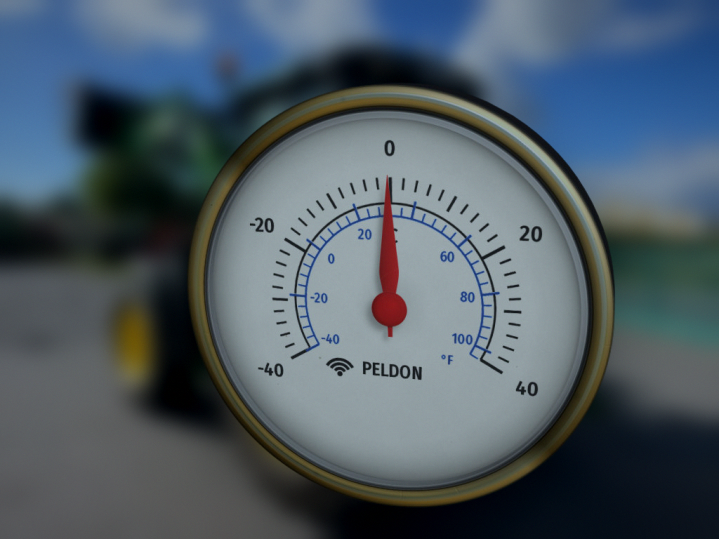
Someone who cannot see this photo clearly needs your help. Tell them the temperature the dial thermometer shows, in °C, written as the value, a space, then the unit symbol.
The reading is 0 °C
